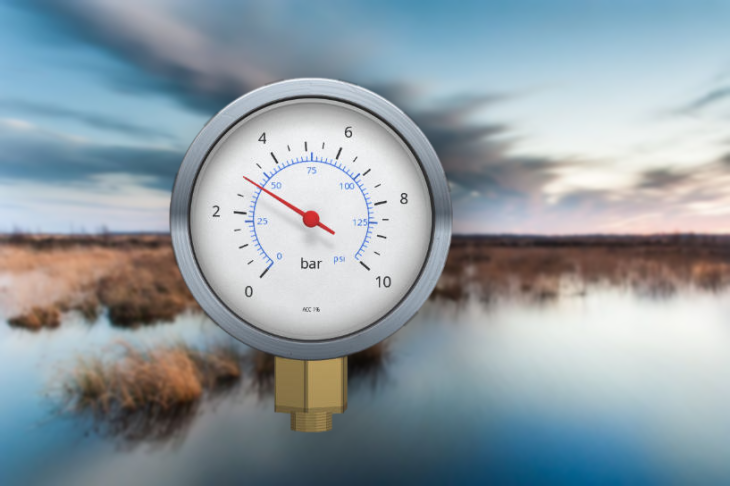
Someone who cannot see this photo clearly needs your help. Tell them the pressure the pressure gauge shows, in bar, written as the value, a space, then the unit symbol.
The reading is 3 bar
